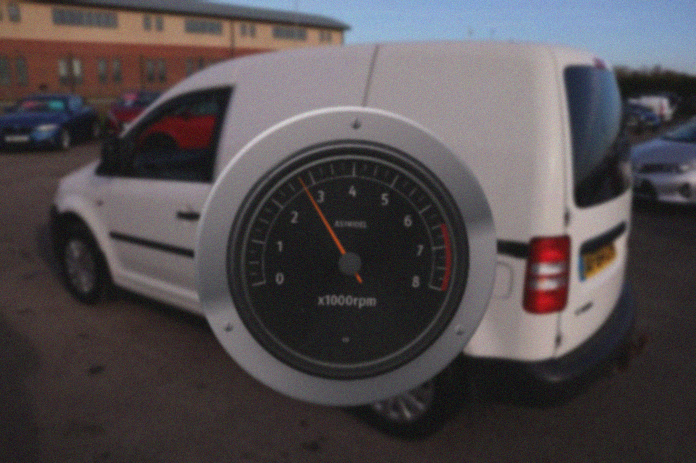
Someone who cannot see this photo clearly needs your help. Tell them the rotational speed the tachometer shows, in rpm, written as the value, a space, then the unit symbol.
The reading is 2750 rpm
